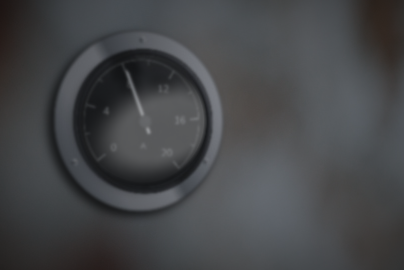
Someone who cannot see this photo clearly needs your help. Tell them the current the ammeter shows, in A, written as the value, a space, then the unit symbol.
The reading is 8 A
